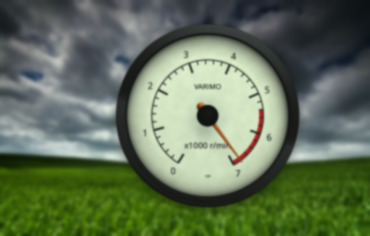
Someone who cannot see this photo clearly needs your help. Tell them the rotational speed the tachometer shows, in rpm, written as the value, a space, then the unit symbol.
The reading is 6800 rpm
